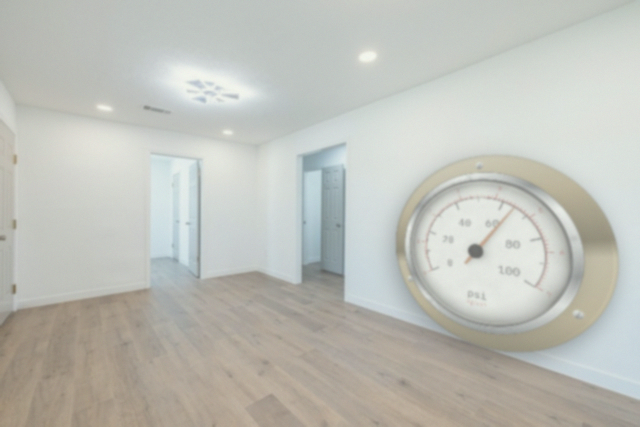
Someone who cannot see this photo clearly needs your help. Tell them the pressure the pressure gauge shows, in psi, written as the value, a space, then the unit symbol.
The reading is 65 psi
